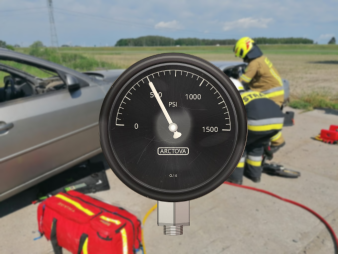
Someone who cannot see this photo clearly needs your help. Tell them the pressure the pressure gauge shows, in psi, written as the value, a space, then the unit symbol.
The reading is 500 psi
